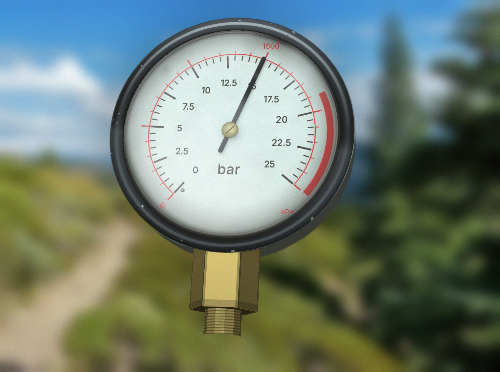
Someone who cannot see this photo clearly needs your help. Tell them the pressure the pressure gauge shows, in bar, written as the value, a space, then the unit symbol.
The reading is 15 bar
